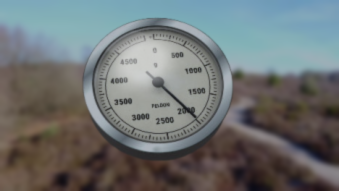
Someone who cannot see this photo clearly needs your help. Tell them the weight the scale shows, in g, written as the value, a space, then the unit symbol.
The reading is 2000 g
